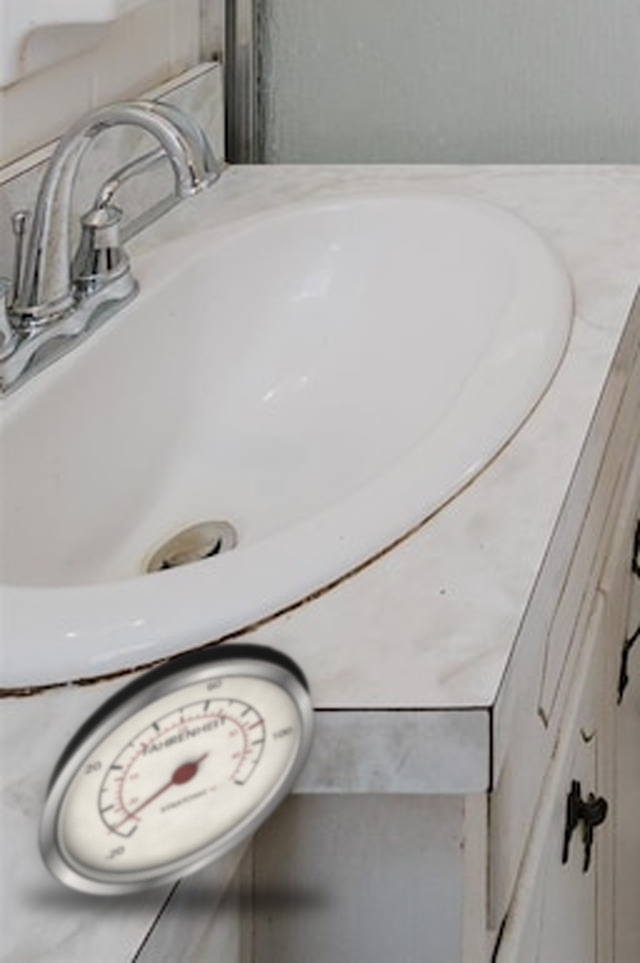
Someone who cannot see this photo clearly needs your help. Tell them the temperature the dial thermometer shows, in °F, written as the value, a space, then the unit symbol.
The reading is -10 °F
